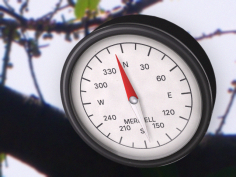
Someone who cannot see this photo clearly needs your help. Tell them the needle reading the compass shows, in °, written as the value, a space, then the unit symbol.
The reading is 352.5 °
